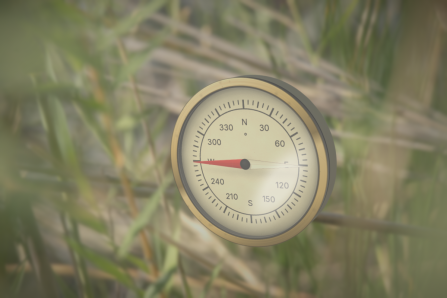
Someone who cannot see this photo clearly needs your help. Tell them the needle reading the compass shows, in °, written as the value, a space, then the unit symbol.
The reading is 270 °
